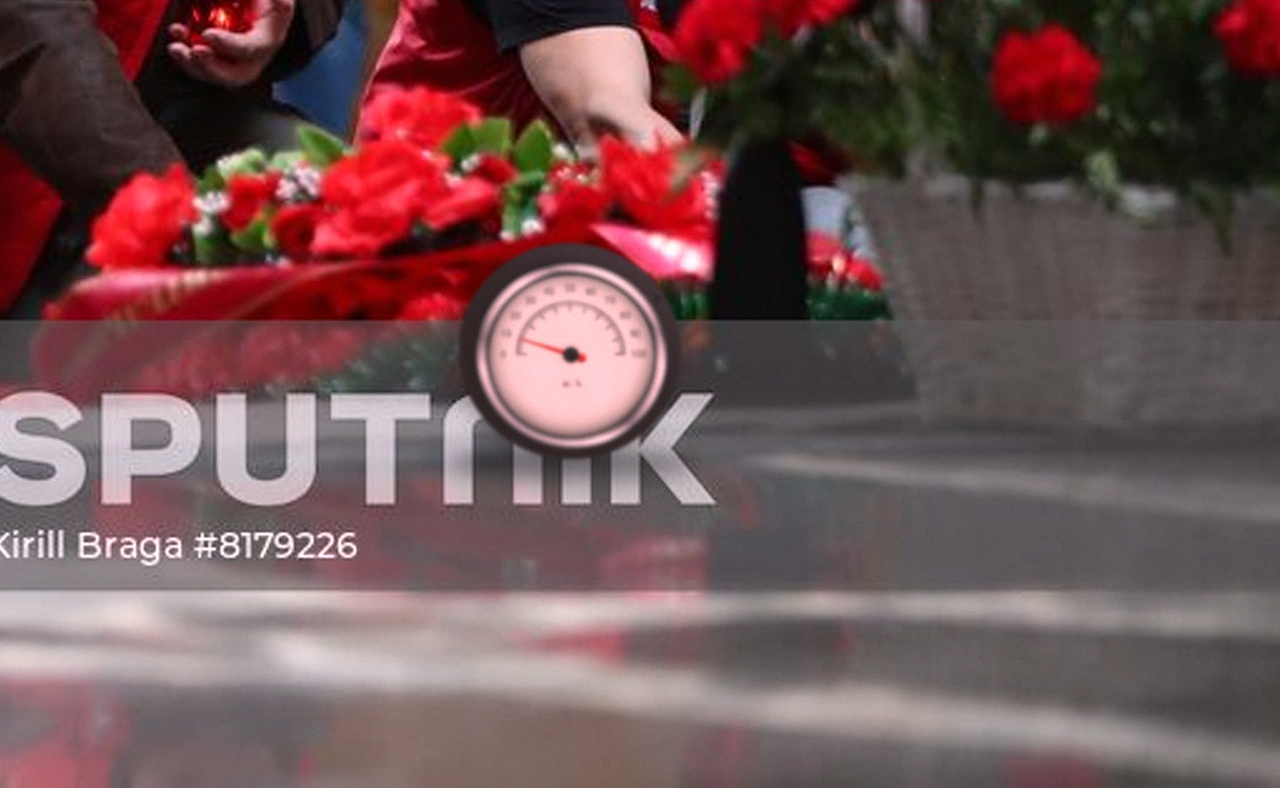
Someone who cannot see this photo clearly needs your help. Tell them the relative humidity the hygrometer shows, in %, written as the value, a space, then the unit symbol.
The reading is 10 %
